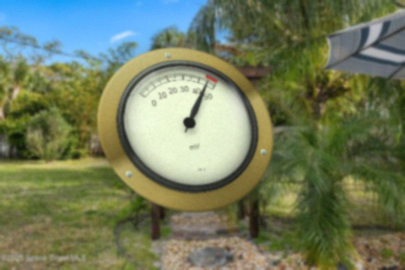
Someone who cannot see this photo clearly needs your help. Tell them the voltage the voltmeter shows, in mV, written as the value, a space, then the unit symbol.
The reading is 45 mV
